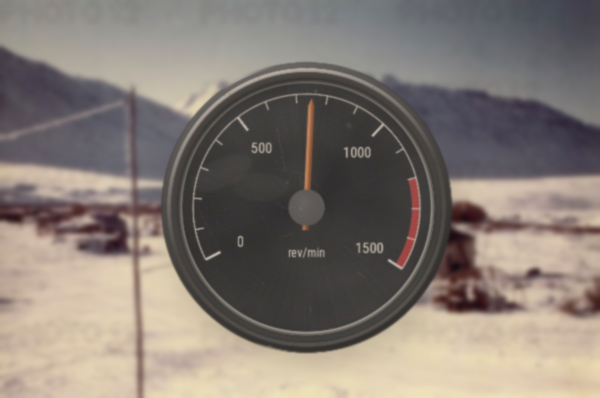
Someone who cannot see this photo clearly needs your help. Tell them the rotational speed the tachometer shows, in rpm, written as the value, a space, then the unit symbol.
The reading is 750 rpm
